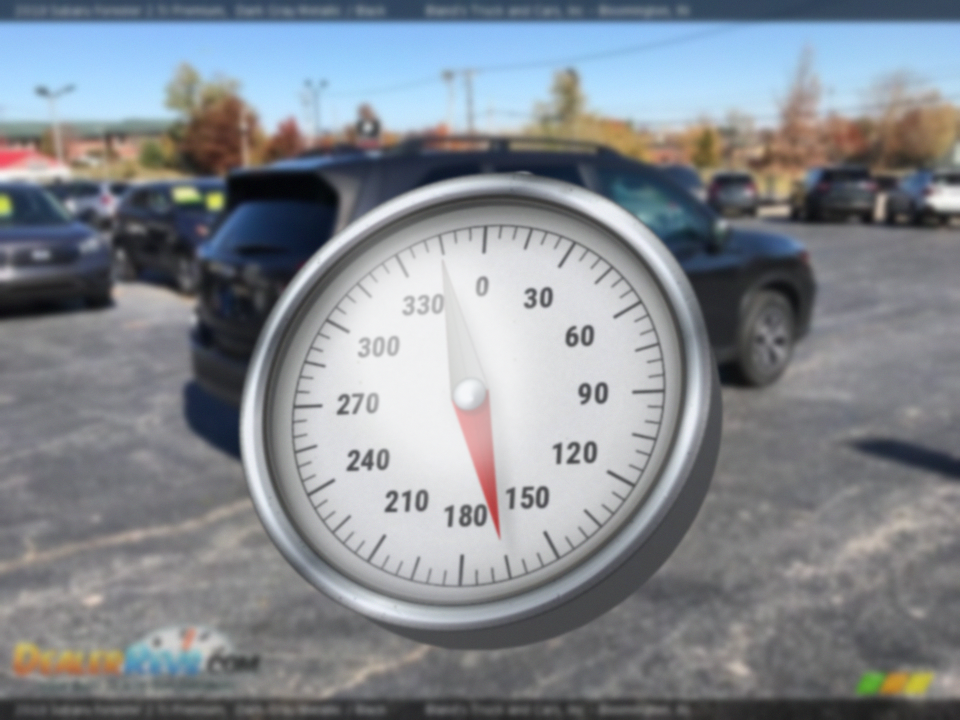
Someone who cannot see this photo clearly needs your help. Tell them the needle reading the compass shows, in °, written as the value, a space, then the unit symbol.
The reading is 165 °
